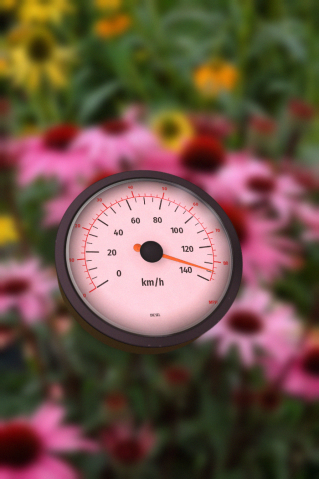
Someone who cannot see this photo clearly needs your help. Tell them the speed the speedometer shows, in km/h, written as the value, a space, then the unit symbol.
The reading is 135 km/h
